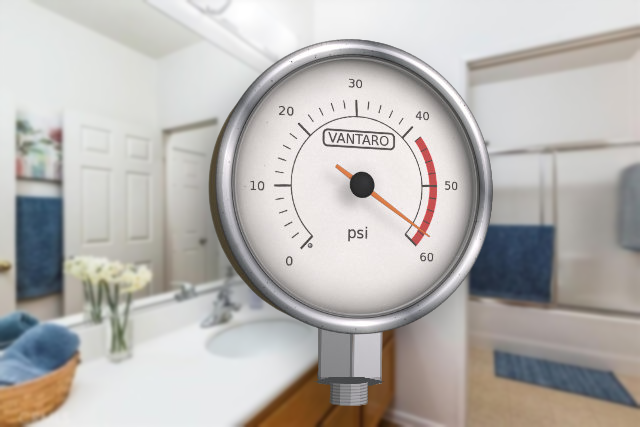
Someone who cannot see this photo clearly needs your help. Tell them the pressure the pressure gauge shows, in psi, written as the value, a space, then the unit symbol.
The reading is 58 psi
